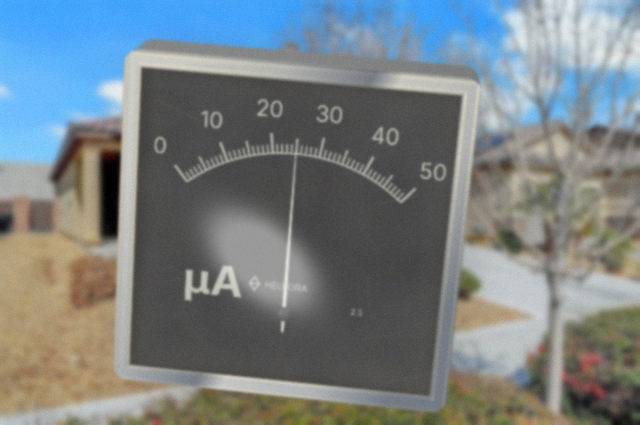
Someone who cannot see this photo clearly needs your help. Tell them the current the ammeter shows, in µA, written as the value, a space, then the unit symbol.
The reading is 25 µA
